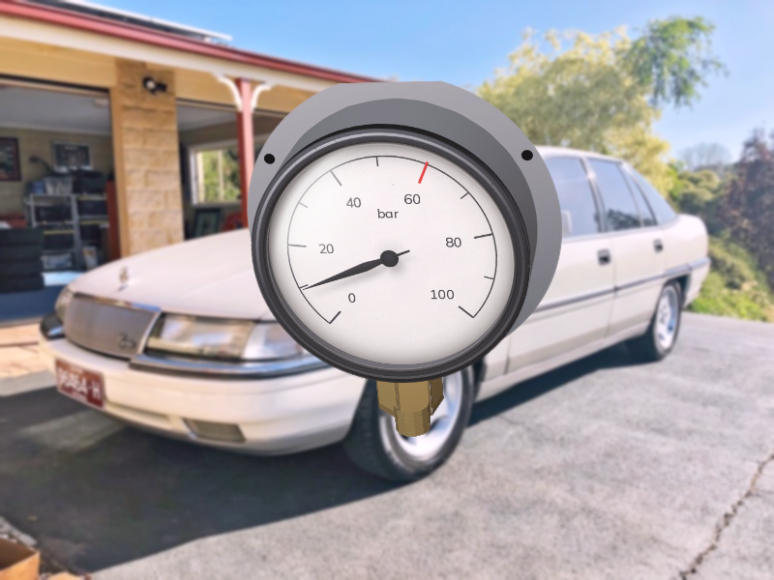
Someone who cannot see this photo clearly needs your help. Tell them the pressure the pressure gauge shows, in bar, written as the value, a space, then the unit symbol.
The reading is 10 bar
